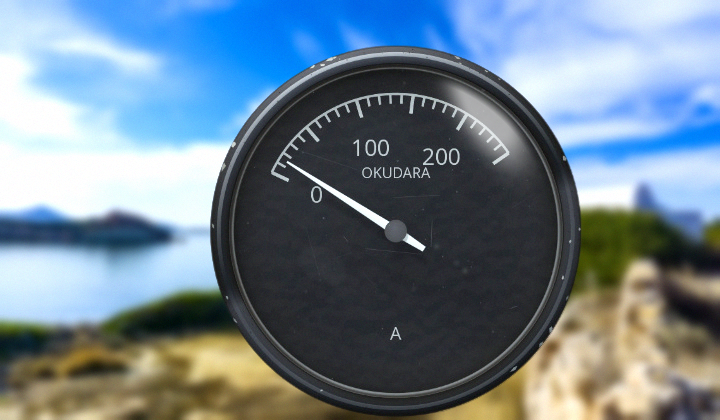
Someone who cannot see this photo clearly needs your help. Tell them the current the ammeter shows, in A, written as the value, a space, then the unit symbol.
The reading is 15 A
